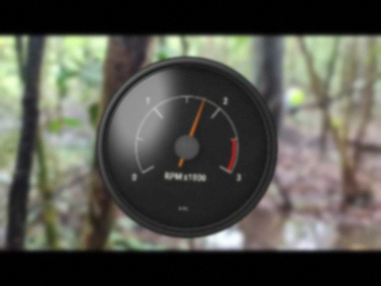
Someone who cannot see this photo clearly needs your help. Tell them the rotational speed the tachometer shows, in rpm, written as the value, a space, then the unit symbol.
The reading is 1750 rpm
